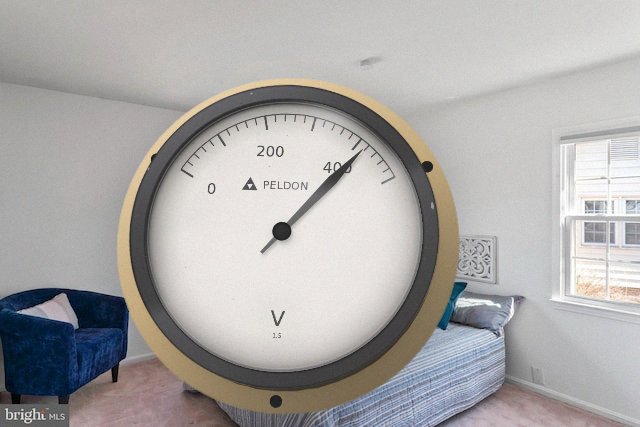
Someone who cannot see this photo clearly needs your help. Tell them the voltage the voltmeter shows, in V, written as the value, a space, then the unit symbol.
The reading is 420 V
